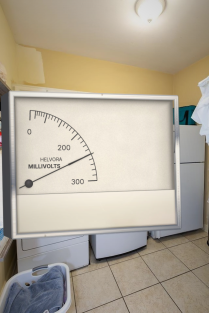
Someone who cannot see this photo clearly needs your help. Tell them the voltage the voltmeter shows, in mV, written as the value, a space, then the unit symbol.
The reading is 250 mV
